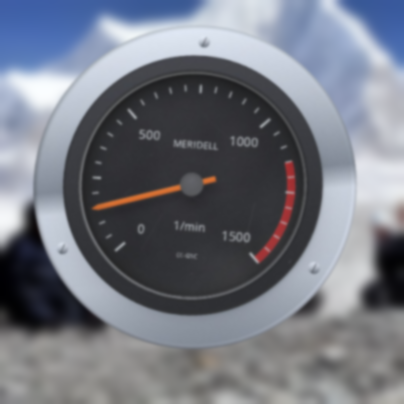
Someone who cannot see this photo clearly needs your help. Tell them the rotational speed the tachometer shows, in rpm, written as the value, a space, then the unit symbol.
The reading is 150 rpm
